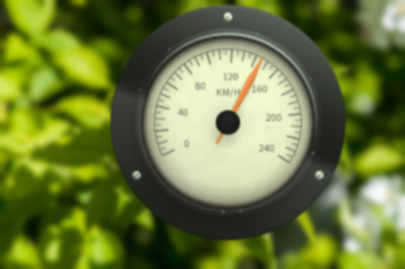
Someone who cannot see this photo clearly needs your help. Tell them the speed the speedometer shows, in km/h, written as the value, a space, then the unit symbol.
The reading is 145 km/h
